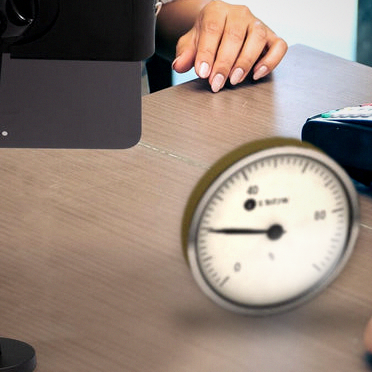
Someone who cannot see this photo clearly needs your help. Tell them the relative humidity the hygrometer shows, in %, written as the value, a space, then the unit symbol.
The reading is 20 %
